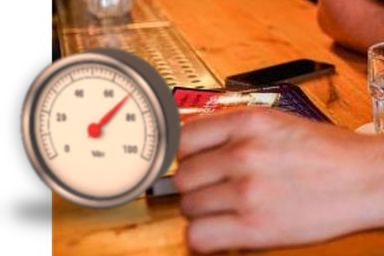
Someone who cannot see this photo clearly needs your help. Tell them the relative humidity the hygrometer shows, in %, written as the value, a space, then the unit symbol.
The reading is 70 %
